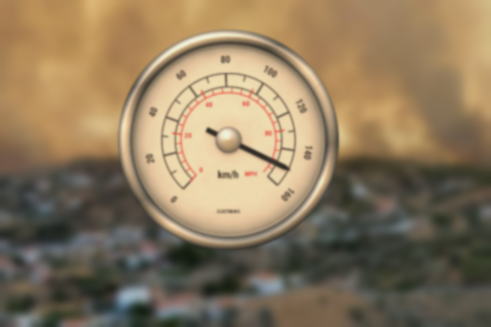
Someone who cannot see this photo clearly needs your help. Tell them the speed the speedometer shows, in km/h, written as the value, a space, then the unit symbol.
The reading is 150 km/h
